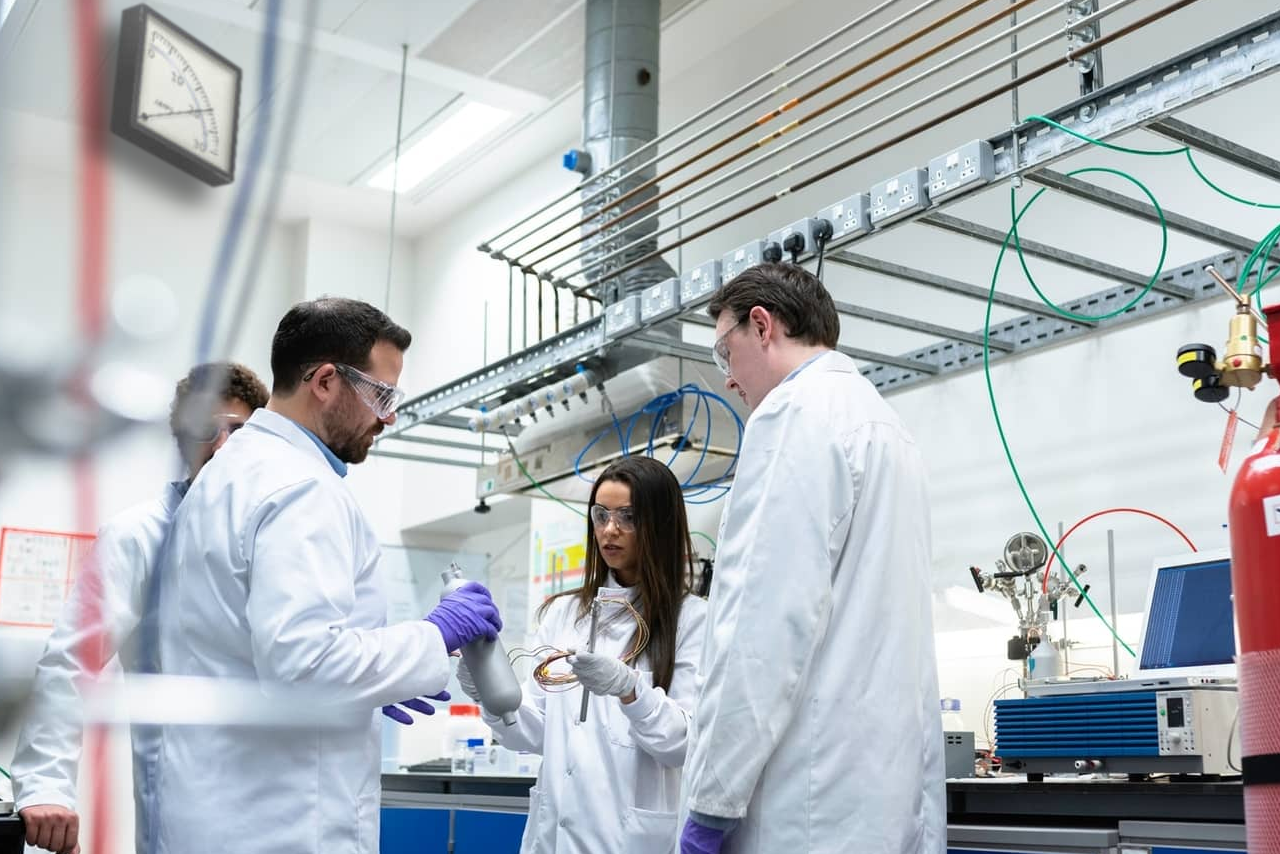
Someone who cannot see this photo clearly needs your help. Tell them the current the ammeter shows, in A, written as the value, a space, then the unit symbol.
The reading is 20 A
